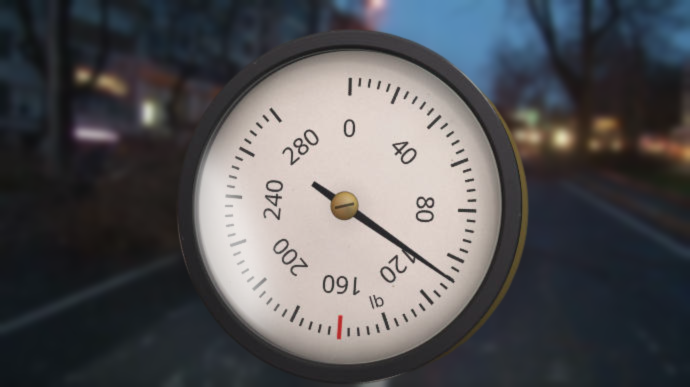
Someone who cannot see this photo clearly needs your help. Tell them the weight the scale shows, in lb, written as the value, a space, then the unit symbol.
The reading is 108 lb
